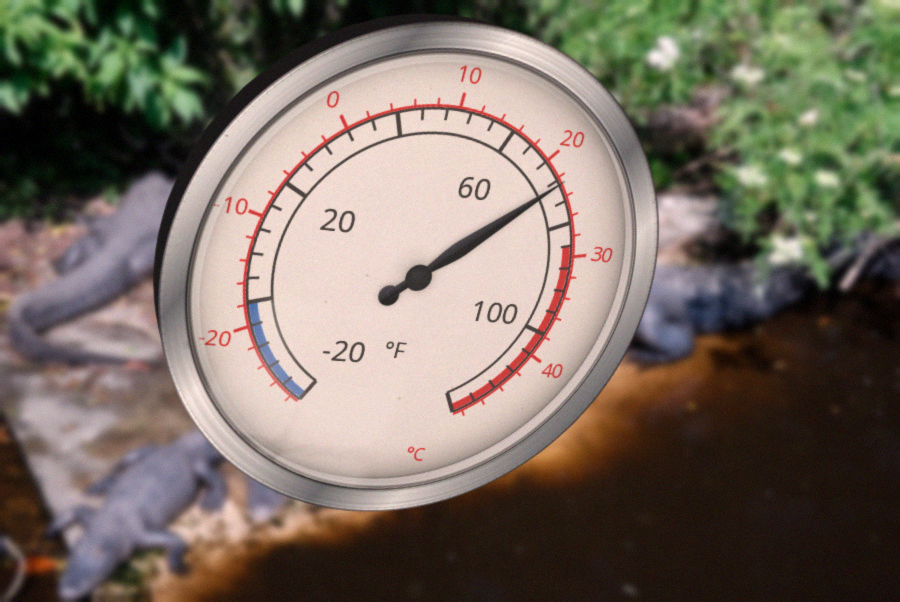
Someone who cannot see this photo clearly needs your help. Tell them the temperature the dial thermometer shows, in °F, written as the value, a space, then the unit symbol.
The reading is 72 °F
